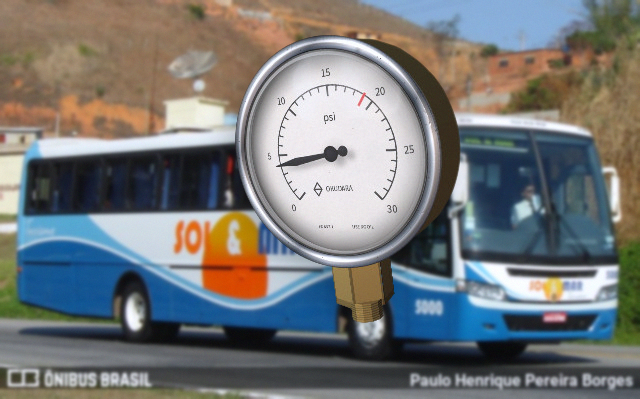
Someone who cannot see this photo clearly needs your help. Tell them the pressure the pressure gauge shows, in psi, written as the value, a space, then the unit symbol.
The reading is 4 psi
